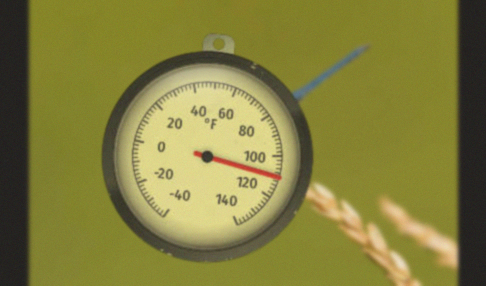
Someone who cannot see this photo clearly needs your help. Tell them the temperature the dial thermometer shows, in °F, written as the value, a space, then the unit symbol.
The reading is 110 °F
